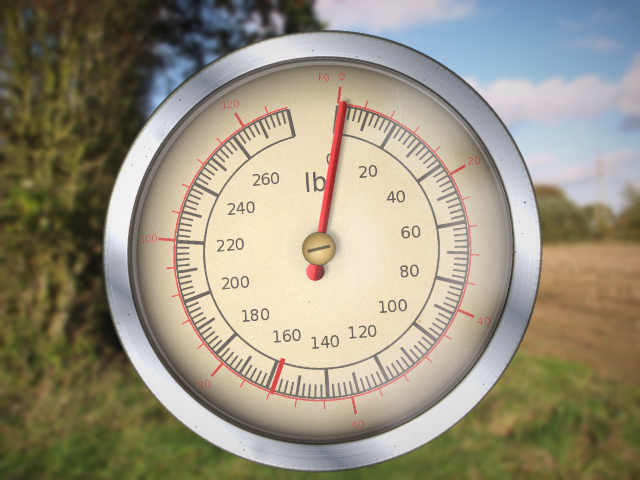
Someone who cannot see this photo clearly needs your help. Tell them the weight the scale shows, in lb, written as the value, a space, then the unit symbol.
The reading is 2 lb
